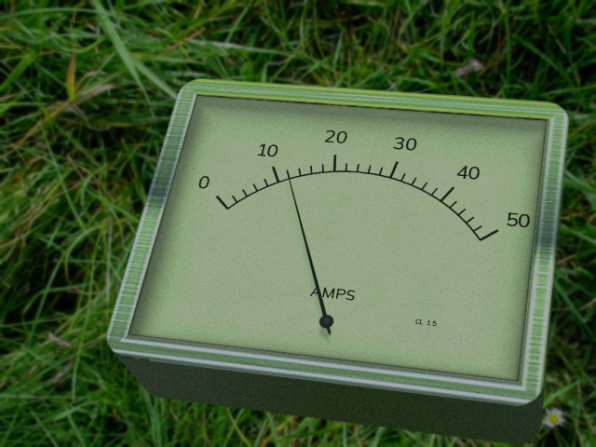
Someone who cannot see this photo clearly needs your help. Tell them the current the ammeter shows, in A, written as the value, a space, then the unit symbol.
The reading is 12 A
